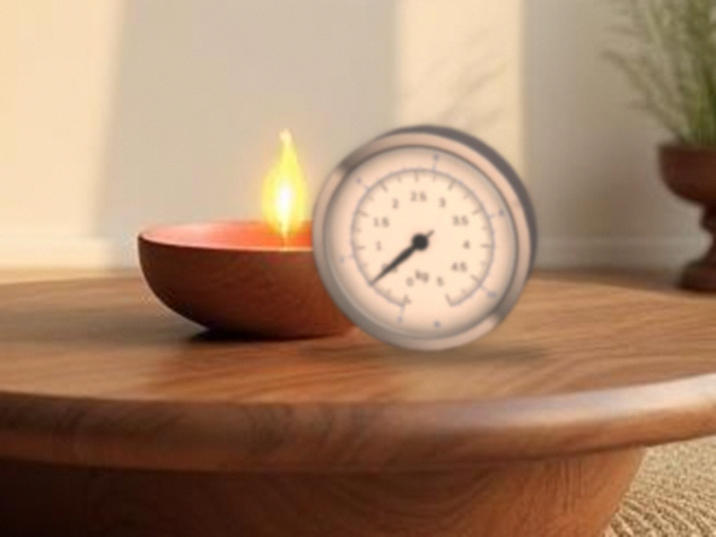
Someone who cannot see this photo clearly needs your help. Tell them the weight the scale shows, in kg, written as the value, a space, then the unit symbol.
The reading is 0.5 kg
